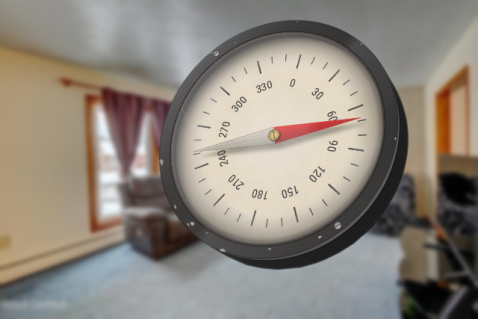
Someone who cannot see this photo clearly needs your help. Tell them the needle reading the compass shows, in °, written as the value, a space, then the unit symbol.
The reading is 70 °
